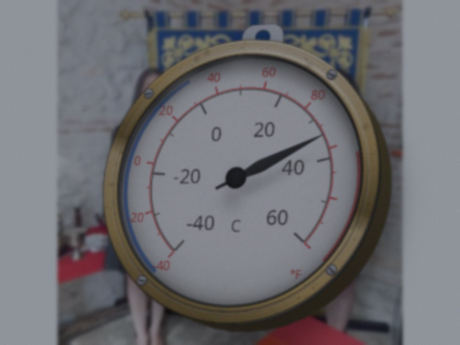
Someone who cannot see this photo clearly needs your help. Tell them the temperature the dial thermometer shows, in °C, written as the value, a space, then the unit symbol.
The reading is 35 °C
